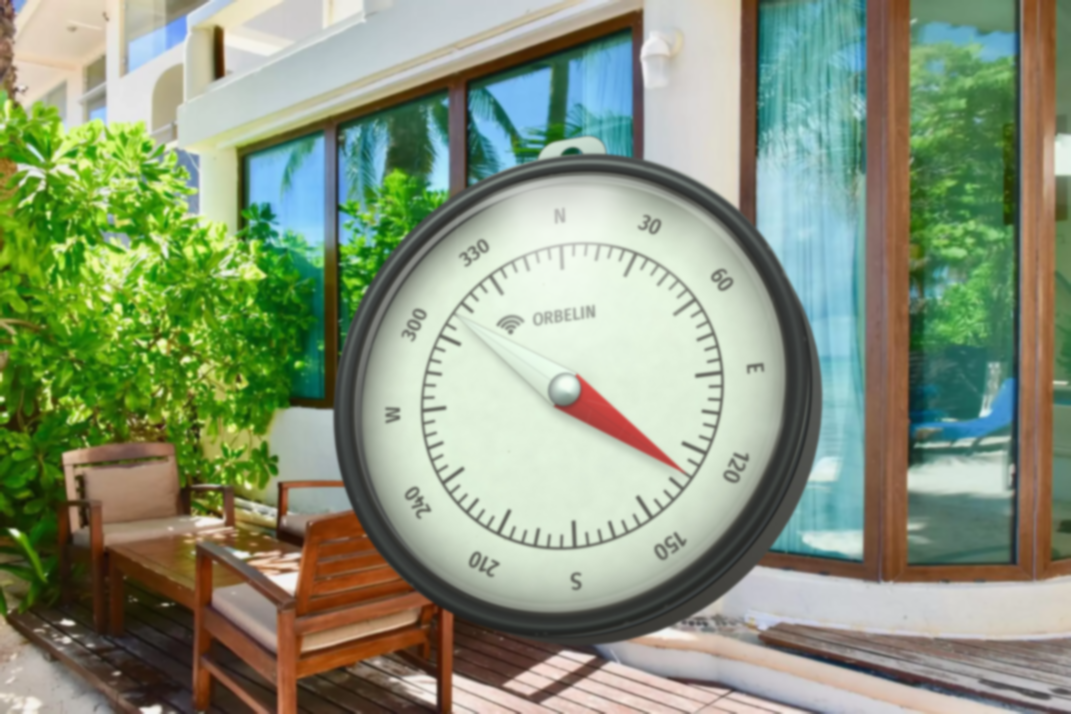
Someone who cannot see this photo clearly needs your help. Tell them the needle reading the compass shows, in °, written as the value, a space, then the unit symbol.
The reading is 130 °
